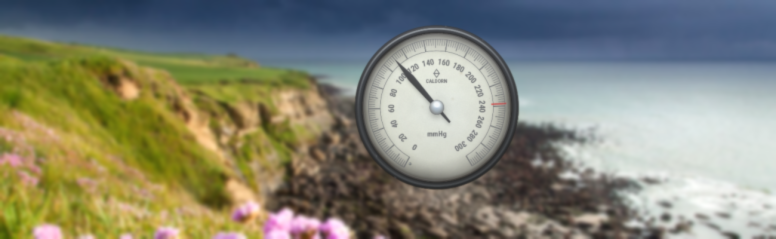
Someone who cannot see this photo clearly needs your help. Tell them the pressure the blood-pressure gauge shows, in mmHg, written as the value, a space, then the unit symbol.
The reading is 110 mmHg
